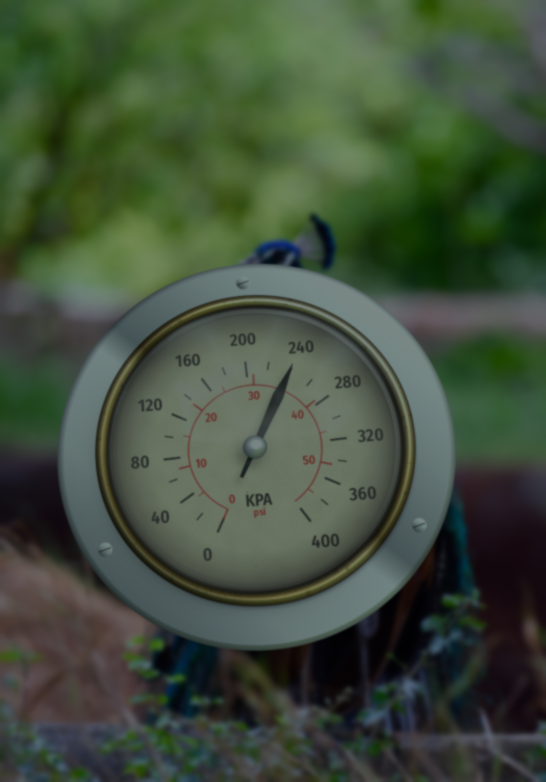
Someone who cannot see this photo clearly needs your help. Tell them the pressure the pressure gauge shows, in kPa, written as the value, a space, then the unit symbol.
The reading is 240 kPa
